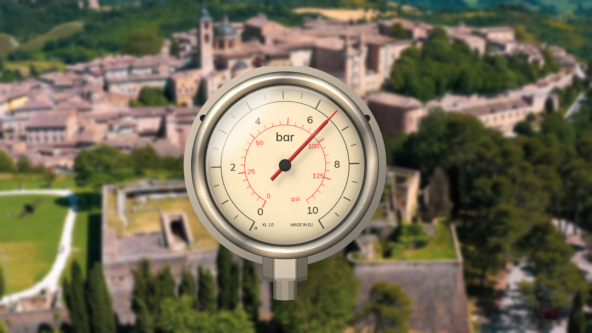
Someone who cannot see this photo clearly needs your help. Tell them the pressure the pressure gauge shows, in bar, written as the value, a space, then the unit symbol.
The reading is 6.5 bar
